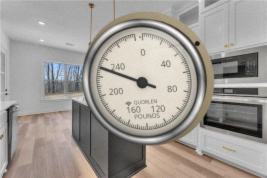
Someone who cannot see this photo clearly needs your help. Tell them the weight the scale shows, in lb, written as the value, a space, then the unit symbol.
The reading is 230 lb
